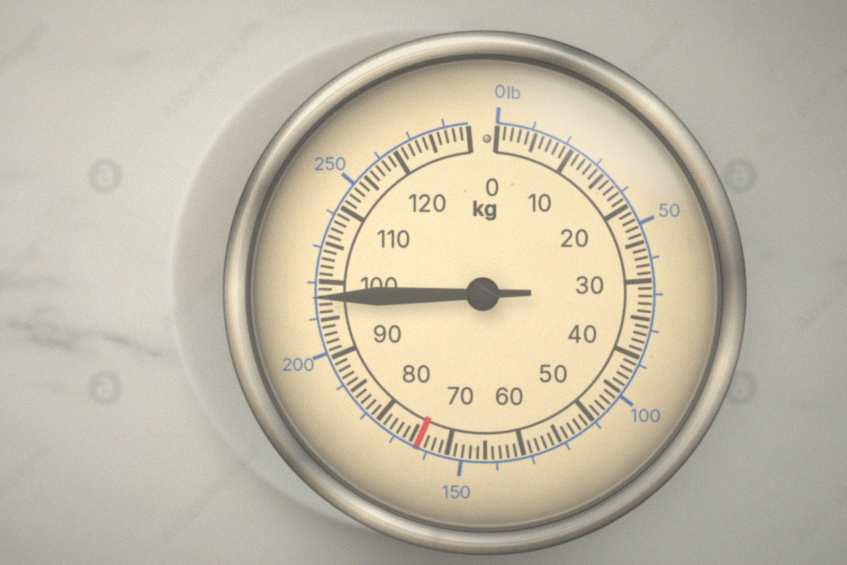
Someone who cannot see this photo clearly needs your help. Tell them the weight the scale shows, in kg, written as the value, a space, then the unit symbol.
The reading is 98 kg
